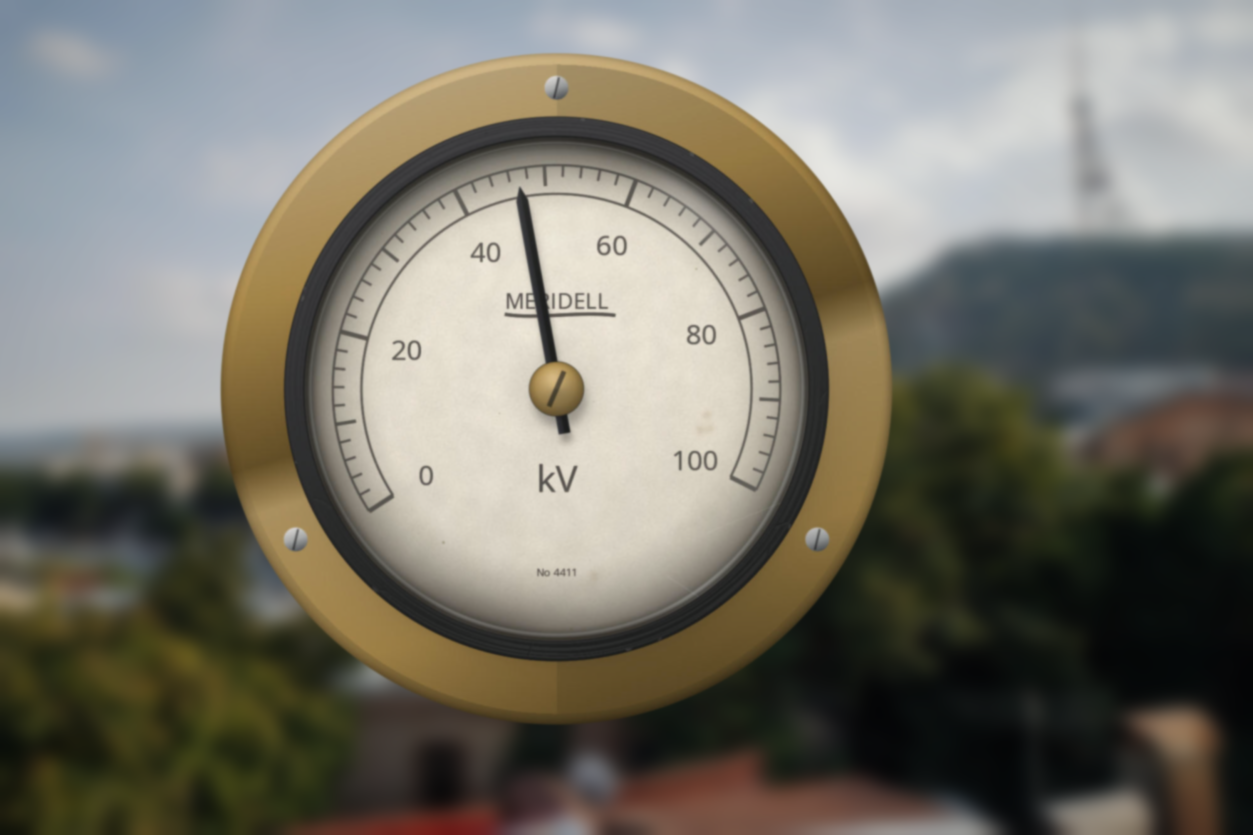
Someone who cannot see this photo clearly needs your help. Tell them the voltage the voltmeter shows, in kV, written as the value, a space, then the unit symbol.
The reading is 47 kV
